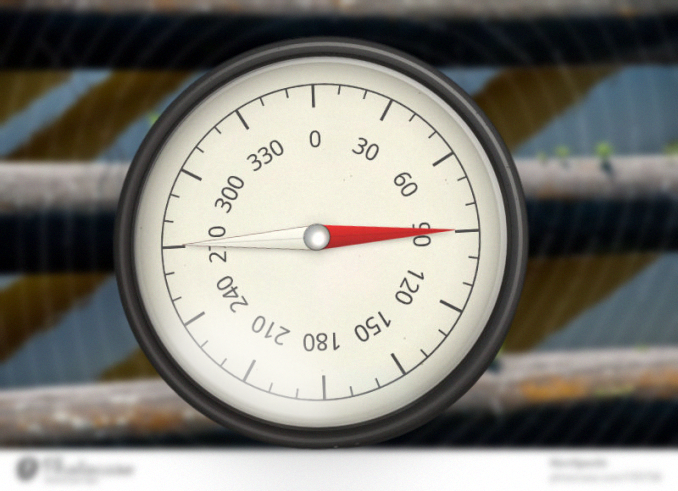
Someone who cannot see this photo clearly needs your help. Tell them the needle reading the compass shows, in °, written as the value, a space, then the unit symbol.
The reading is 90 °
